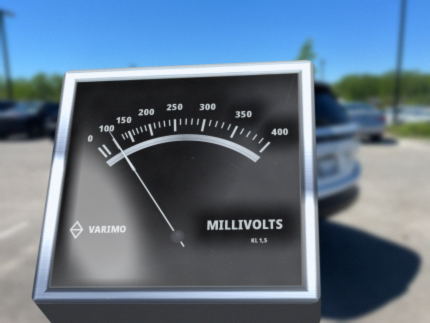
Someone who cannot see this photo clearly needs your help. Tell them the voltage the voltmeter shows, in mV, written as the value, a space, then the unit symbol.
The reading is 100 mV
